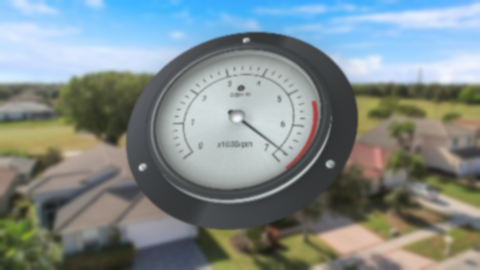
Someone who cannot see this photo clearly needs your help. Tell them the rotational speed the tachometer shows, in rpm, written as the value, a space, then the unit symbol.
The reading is 6800 rpm
